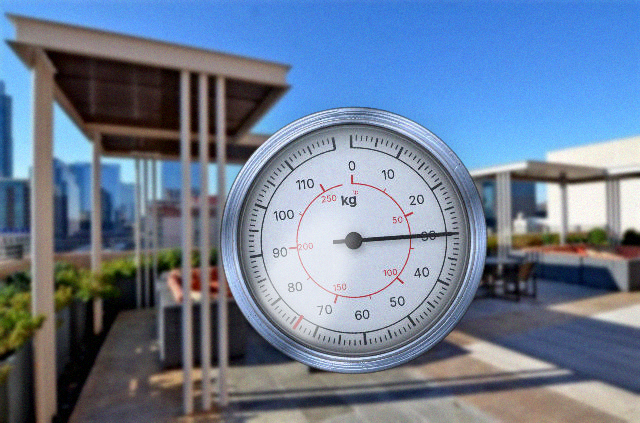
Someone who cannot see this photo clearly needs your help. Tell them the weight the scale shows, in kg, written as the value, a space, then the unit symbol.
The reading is 30 kg
